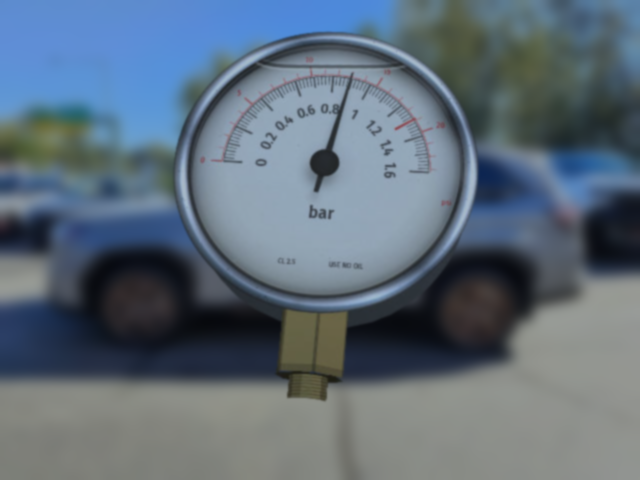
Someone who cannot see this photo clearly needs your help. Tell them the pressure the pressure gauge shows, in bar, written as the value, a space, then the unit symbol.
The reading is 0.9 bar
